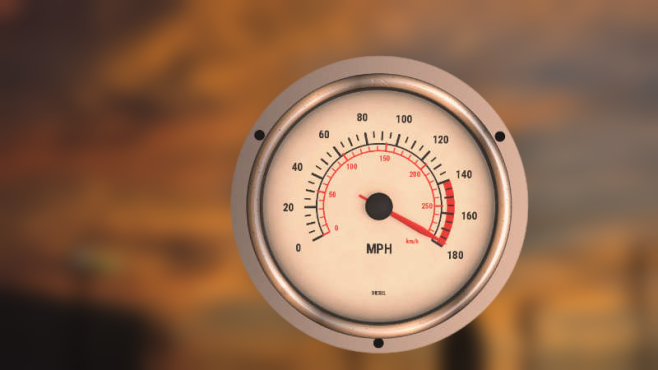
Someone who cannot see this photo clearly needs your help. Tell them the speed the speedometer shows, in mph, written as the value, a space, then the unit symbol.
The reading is 177.5 mph
